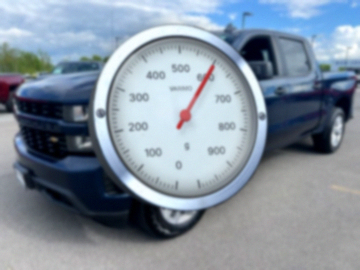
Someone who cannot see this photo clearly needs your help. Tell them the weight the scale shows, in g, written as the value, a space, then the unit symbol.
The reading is 600 g
